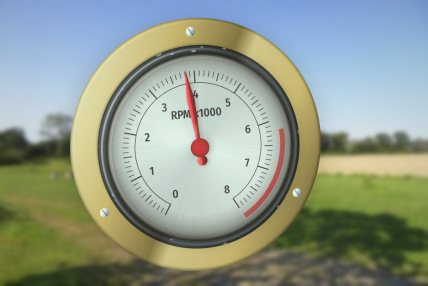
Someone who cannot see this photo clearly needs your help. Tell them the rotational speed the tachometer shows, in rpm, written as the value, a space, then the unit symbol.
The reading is 3800 rpm
